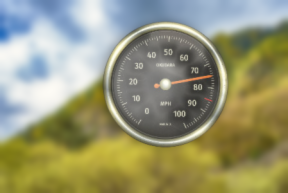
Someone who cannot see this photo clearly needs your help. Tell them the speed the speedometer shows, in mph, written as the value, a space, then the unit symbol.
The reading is 75 mph
